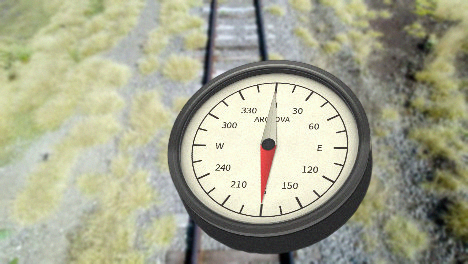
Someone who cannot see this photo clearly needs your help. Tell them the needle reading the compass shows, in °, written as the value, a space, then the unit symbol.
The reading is 180 °
